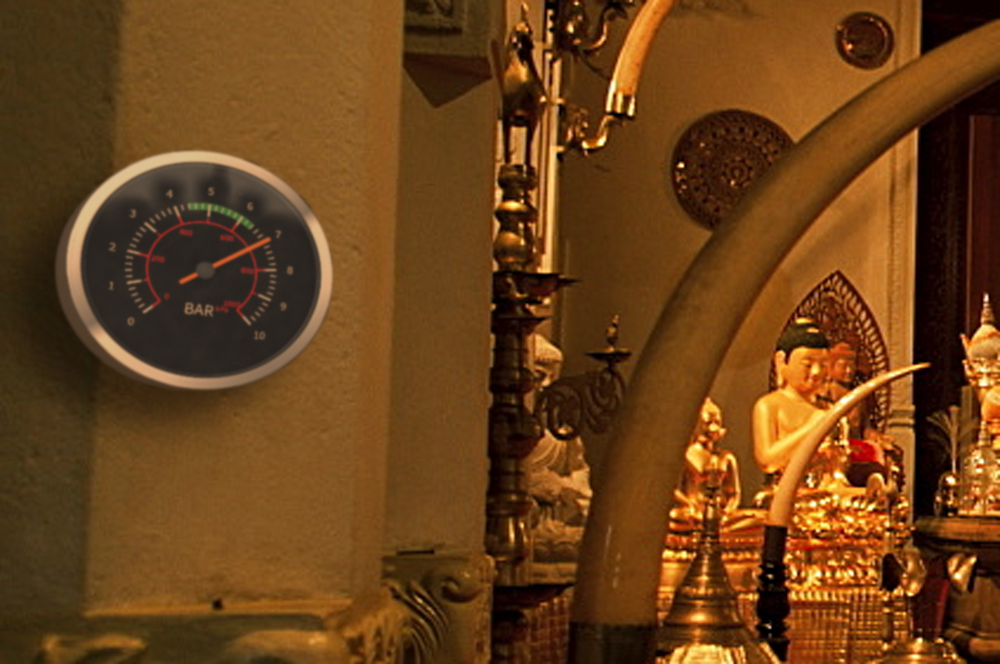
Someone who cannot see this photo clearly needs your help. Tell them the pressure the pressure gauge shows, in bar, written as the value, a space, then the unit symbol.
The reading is 7 bar
